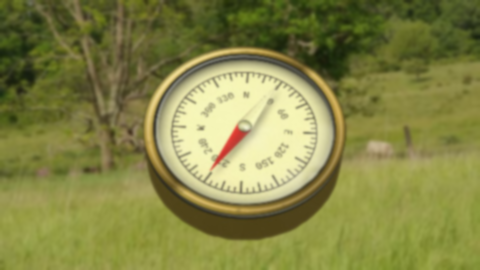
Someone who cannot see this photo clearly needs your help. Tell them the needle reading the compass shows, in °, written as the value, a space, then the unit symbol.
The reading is 210 °
